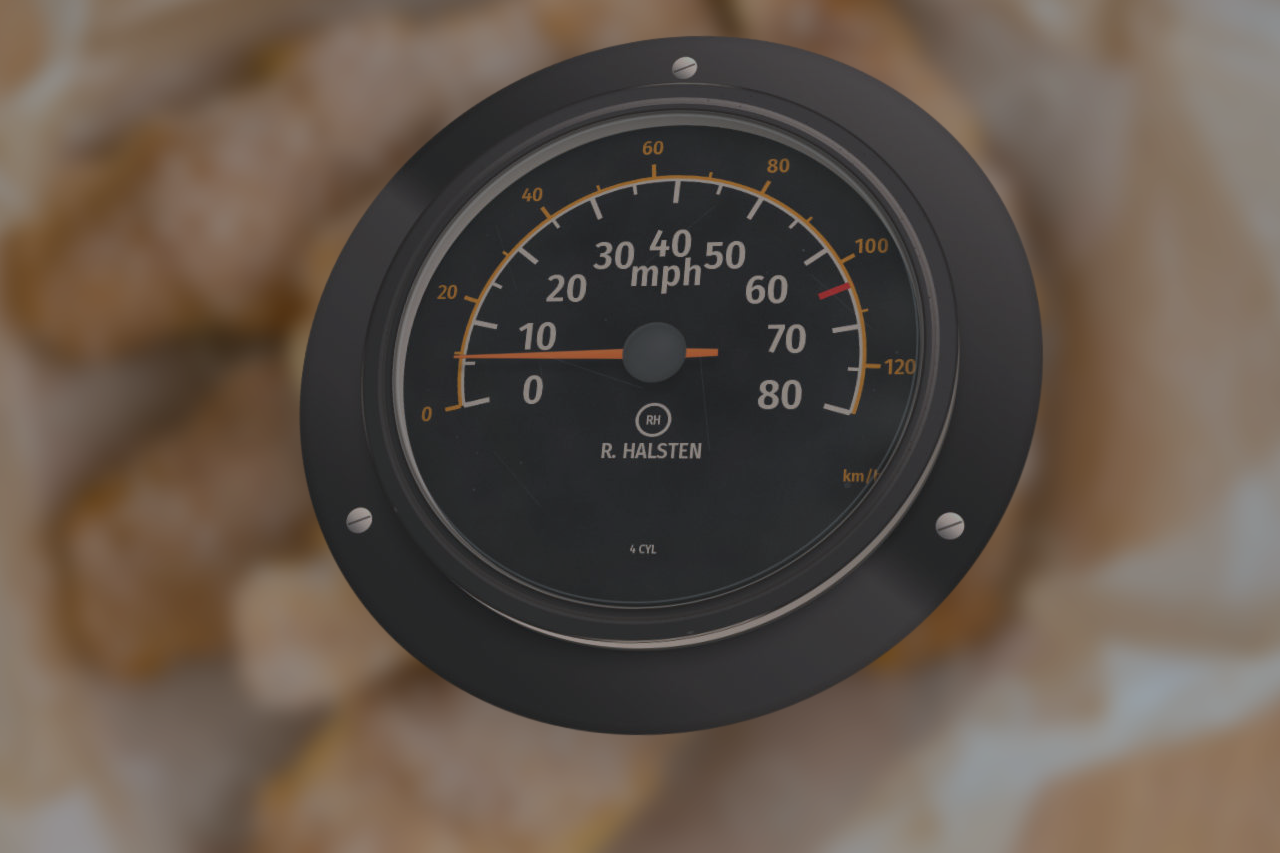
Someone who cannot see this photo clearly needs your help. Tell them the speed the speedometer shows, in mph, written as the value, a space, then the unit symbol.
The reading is 5 mph
